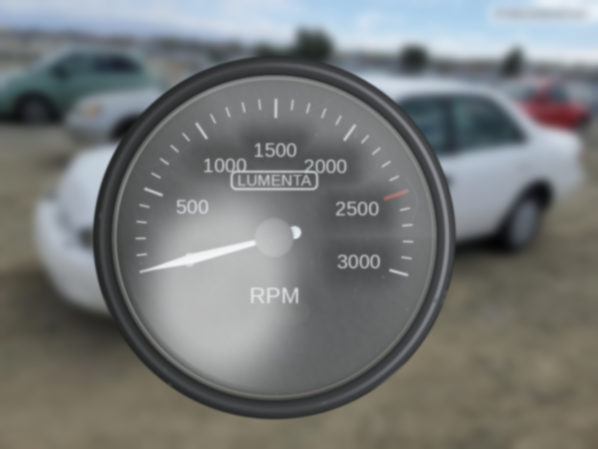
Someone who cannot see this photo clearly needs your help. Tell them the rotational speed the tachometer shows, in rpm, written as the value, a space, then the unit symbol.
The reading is 0 rpm
